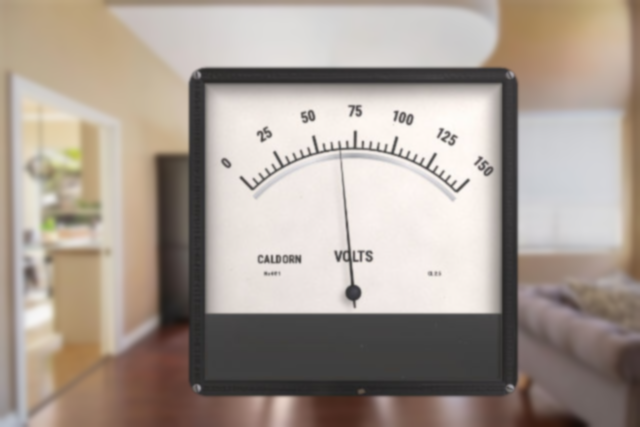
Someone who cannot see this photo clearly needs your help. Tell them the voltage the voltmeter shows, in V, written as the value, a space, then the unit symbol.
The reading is 65 V
